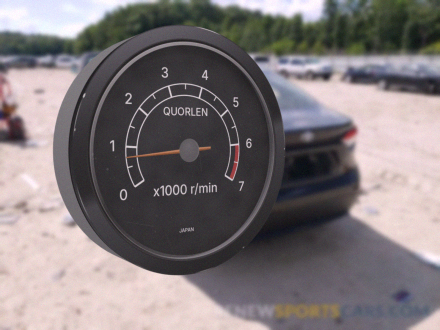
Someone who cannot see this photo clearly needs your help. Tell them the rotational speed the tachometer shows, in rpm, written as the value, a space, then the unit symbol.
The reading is 750 rpm
